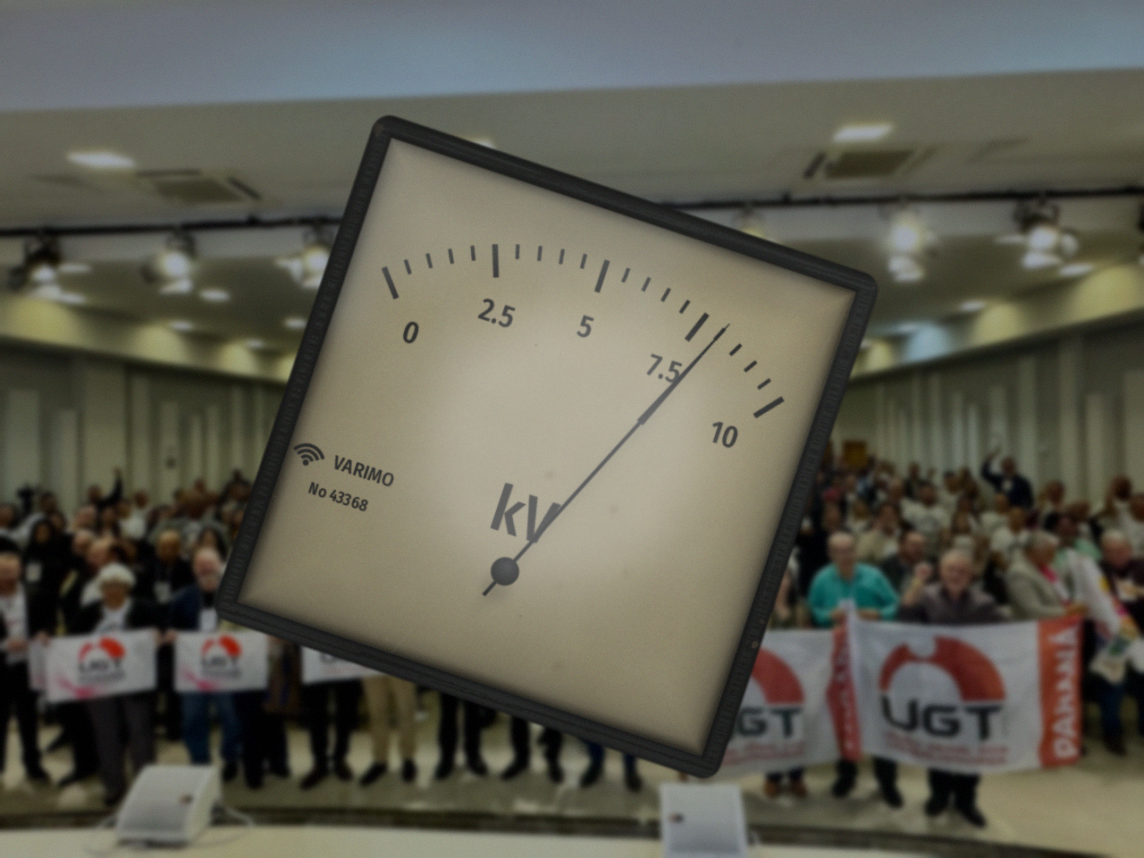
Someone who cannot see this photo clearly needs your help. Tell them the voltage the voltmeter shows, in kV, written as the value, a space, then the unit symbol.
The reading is 8 kV
